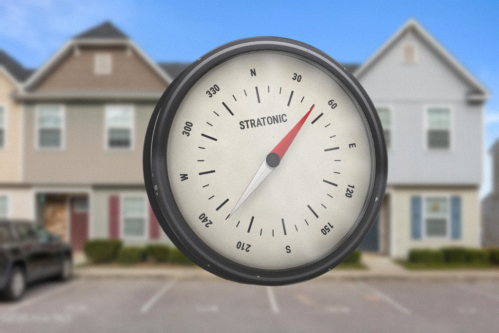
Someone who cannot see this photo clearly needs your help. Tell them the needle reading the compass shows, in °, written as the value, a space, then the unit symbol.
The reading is 50 °
